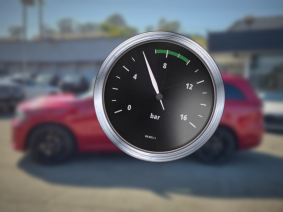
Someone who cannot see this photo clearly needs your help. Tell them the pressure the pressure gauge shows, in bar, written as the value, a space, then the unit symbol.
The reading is 6 bar
